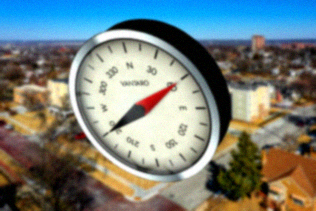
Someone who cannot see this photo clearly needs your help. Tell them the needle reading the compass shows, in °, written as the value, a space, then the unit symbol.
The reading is 60 °
